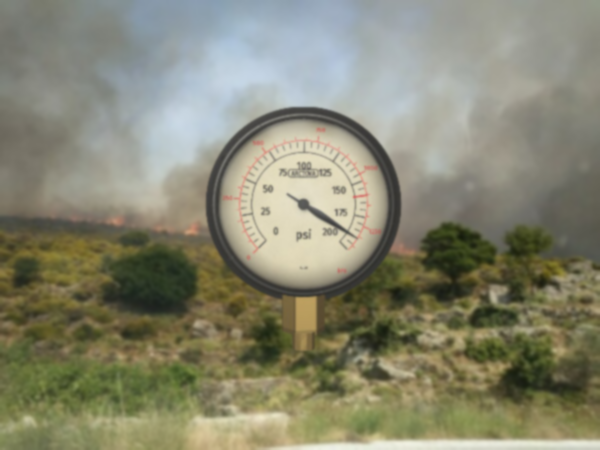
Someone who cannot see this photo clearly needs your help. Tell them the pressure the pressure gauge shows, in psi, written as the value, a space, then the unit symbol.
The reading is 190 psi
